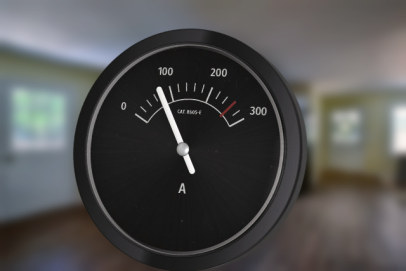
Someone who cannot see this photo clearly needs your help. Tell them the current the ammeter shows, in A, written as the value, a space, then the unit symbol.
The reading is 80 A
